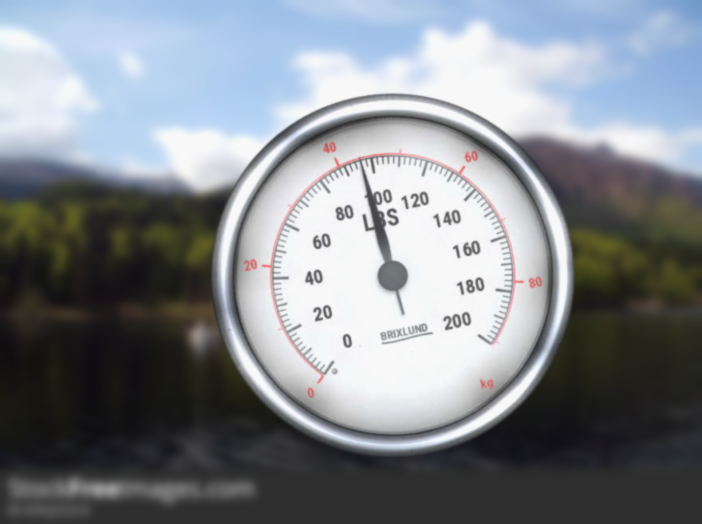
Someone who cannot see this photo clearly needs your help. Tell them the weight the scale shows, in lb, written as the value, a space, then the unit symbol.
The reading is 96 lb
